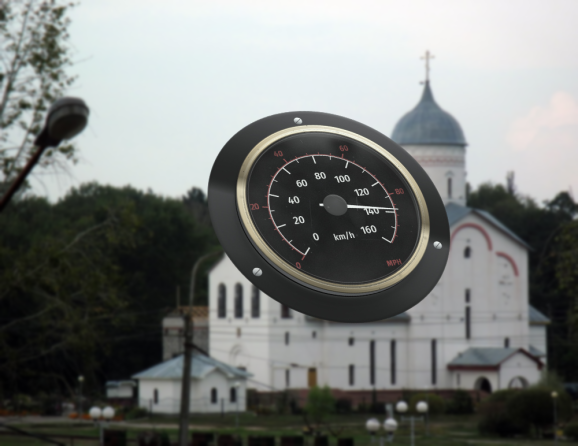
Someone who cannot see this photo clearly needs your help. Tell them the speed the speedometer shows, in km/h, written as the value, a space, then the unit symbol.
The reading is 140 km/h
